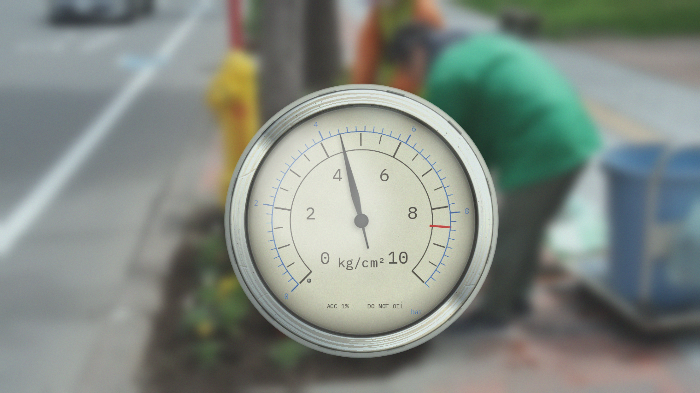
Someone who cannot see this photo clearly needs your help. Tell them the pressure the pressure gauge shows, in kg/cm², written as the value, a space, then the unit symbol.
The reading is 4.5 kg/cm²
